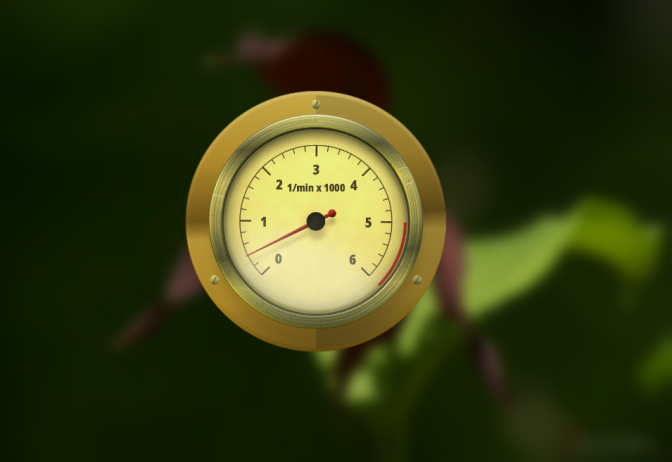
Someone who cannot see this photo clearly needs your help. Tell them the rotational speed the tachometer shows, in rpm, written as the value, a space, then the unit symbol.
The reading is 400 rpm
